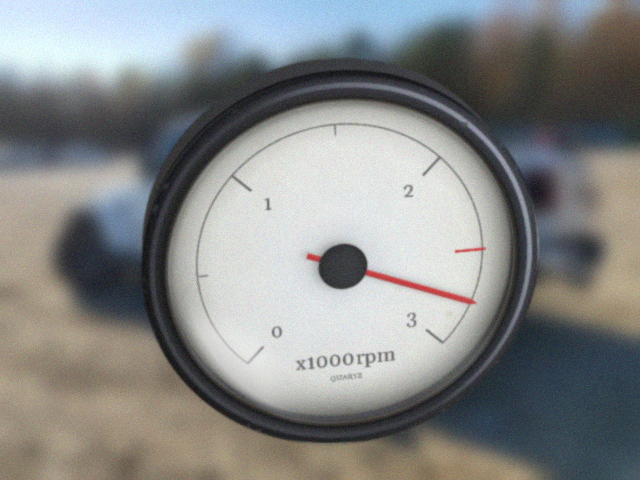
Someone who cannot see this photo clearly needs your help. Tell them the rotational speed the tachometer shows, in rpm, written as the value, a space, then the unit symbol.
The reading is 2750 rpm
